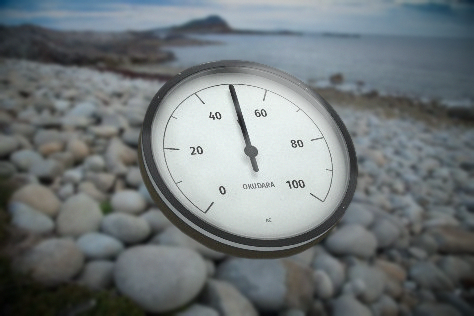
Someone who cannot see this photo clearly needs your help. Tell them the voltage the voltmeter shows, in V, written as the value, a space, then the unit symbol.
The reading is 50 V
